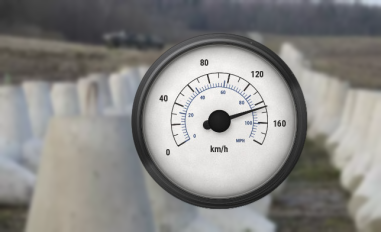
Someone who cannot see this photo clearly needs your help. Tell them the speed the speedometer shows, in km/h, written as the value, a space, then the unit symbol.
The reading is 145 km/h
